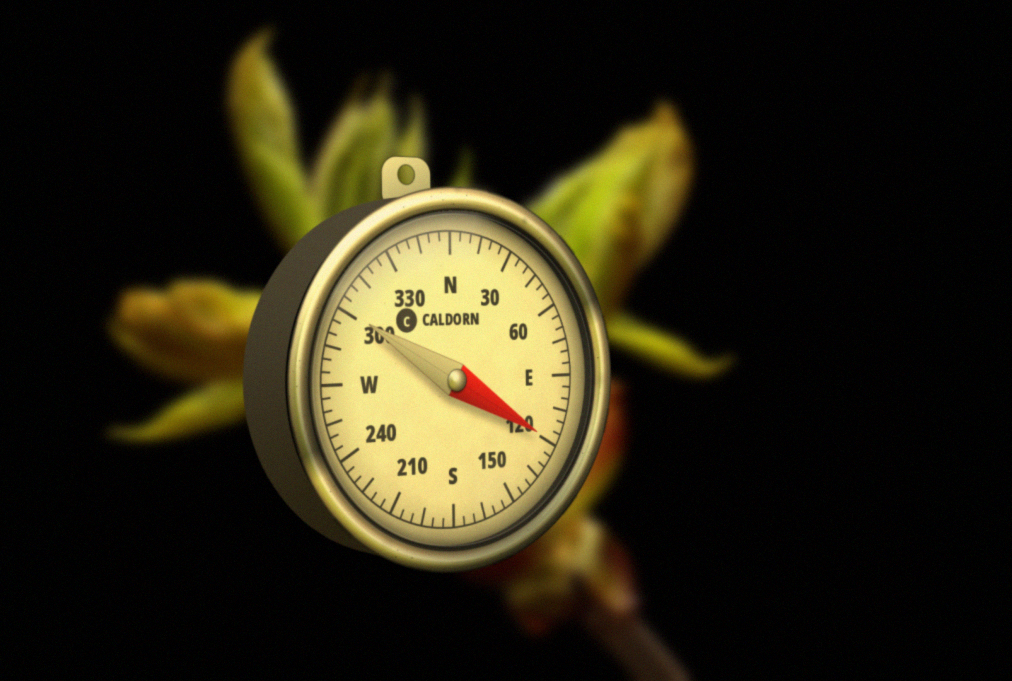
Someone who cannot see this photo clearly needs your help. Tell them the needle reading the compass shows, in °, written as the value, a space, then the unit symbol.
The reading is 120 °
